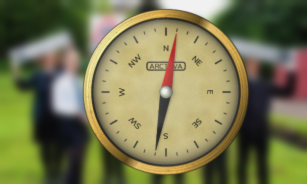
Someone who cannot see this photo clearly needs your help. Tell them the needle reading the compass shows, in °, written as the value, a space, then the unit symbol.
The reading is 10 °
